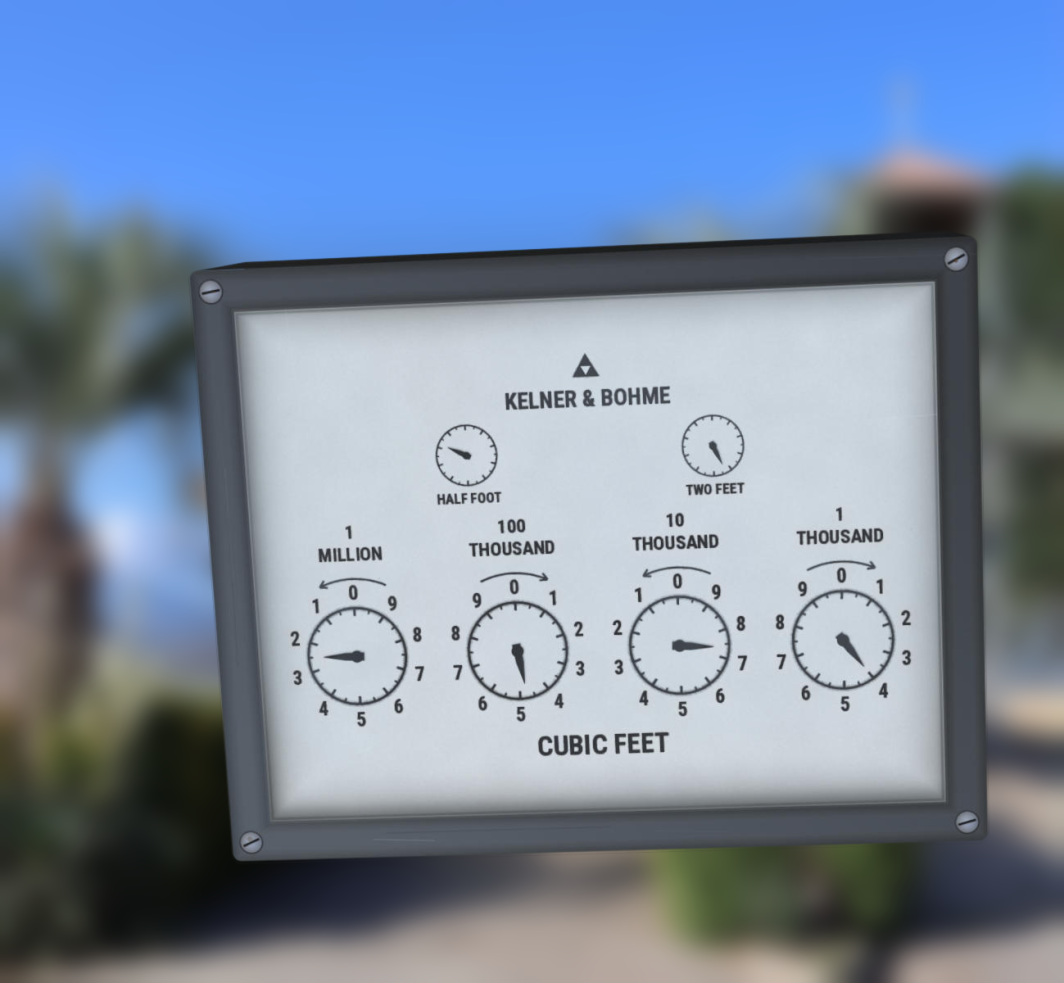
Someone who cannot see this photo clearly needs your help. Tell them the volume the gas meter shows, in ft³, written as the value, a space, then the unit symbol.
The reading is 247400 ft³
